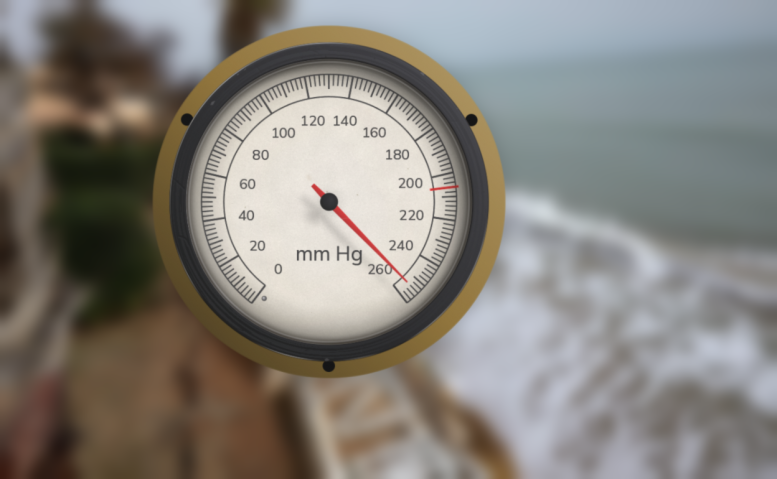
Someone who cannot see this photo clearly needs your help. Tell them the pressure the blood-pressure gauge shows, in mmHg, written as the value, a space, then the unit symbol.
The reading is 254 mmHg
